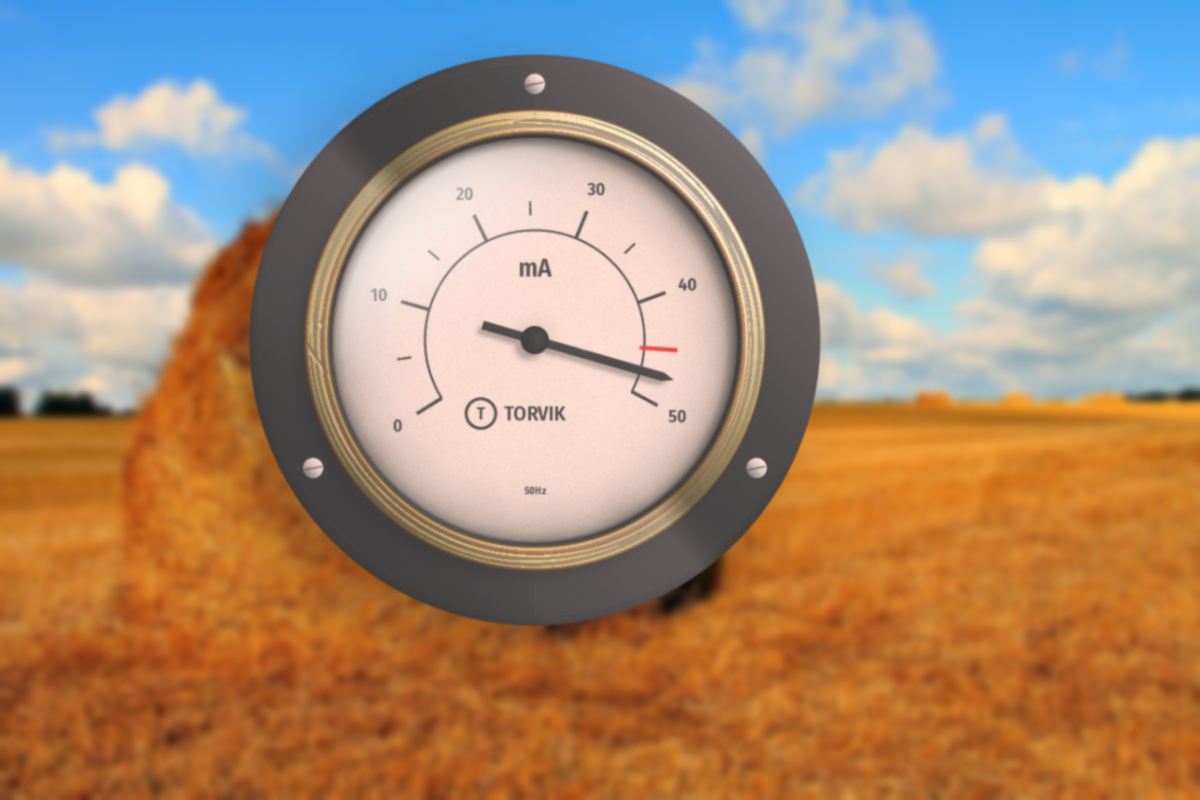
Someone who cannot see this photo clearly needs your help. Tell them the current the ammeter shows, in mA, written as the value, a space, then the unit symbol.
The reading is 47.5 mA
